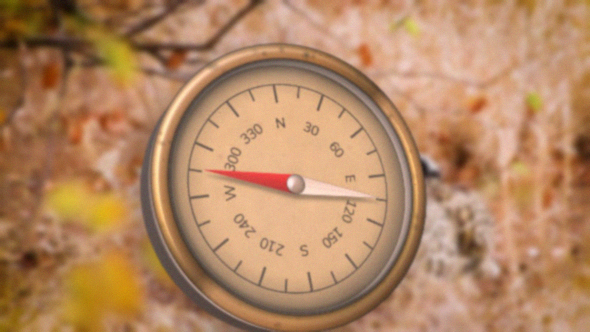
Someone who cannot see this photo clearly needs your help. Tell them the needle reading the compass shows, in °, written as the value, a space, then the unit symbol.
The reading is 285 °
